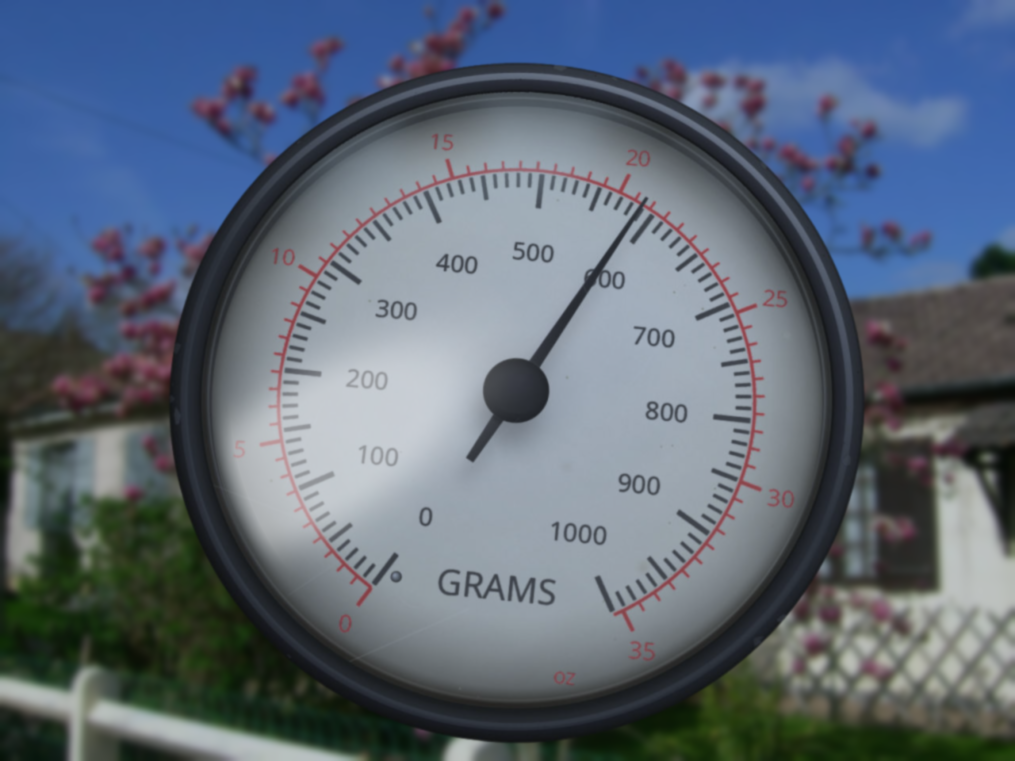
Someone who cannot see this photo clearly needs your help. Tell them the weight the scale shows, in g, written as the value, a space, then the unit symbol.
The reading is 590 g
